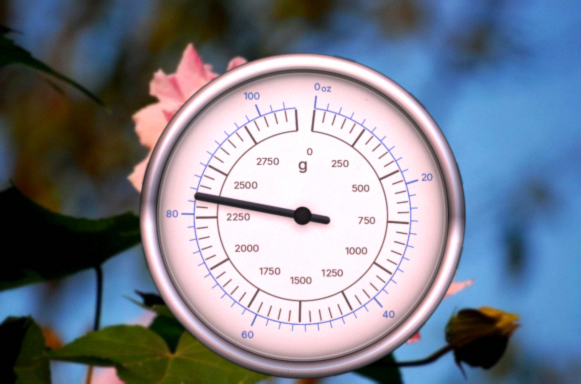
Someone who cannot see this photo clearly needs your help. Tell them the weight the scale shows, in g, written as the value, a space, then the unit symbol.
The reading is 2350 g
